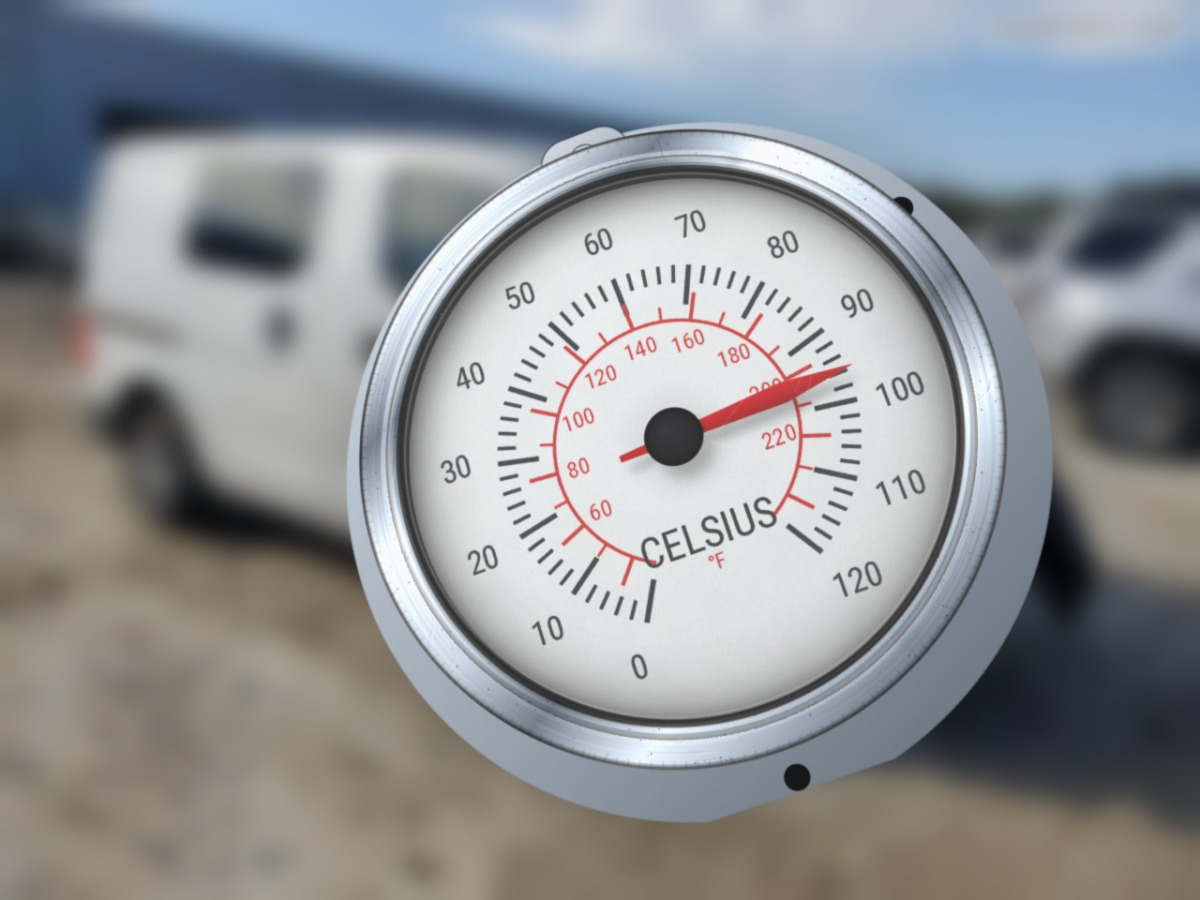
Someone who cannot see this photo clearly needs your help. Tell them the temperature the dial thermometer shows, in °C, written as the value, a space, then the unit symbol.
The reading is 96 °C
